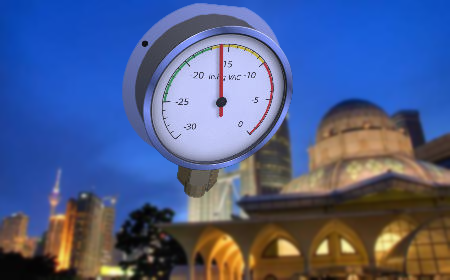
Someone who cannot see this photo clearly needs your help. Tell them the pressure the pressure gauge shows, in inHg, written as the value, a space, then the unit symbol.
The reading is -16 inHg
